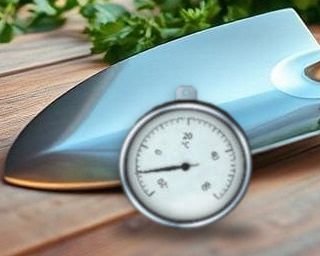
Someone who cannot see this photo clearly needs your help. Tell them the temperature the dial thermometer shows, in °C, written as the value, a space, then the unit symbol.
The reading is -10 °C
